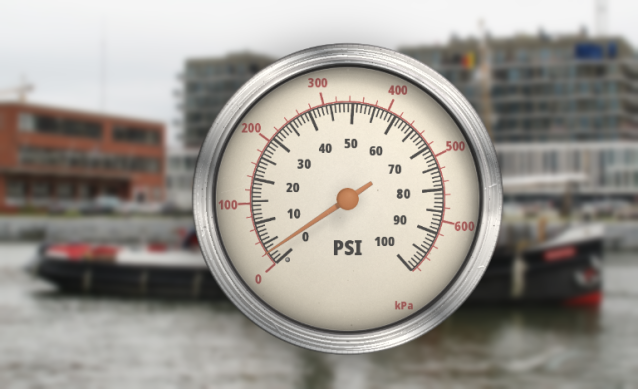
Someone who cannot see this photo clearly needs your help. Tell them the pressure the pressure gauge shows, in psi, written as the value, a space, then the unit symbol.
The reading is 3 psi
